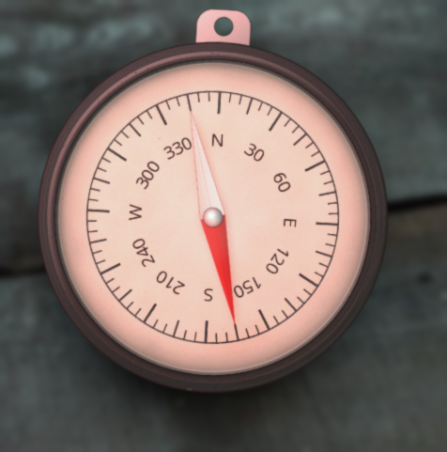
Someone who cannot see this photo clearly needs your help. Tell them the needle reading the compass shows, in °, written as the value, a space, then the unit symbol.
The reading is 165 °
